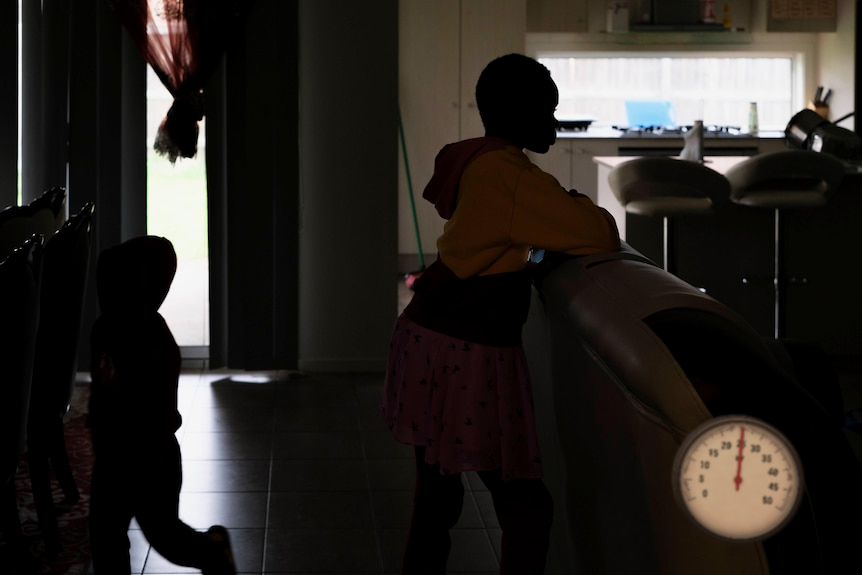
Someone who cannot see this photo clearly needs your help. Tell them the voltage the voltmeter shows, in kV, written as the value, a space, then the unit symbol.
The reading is 25 kV
